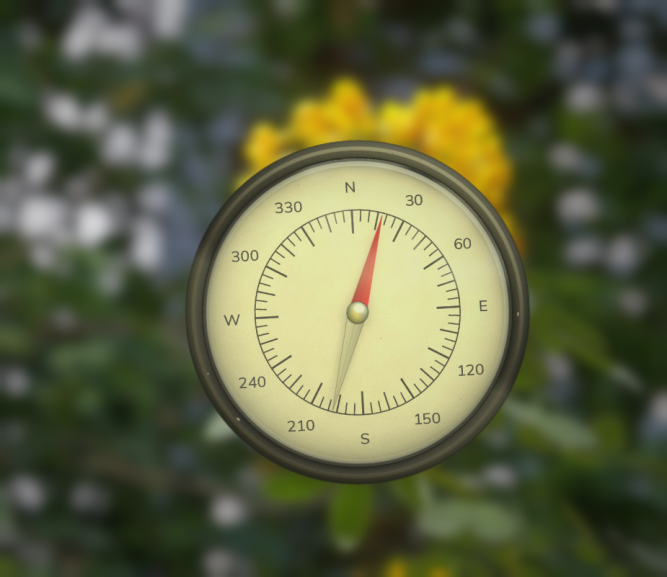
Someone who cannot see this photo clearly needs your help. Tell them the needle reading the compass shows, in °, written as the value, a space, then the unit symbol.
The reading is 17.5 °
